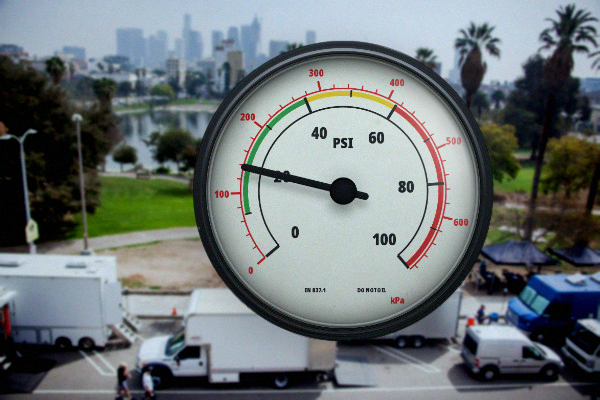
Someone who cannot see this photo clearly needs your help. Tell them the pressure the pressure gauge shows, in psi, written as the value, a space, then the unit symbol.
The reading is 20 psi
